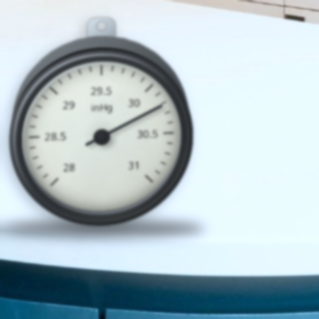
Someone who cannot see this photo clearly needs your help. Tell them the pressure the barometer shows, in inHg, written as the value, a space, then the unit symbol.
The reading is 30.2 inHg
